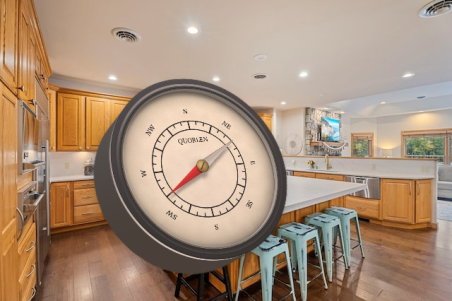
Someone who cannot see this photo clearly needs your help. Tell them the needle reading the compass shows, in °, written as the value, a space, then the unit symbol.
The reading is 240 °
